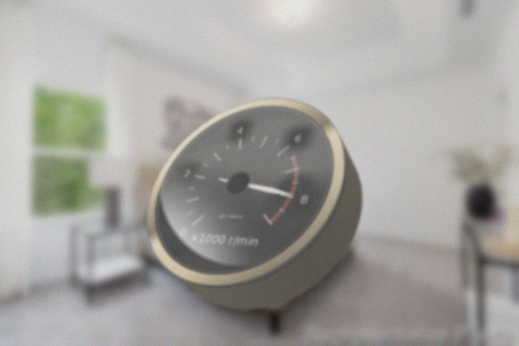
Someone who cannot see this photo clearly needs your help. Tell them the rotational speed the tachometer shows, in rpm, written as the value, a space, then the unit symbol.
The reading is 8000 rpm
